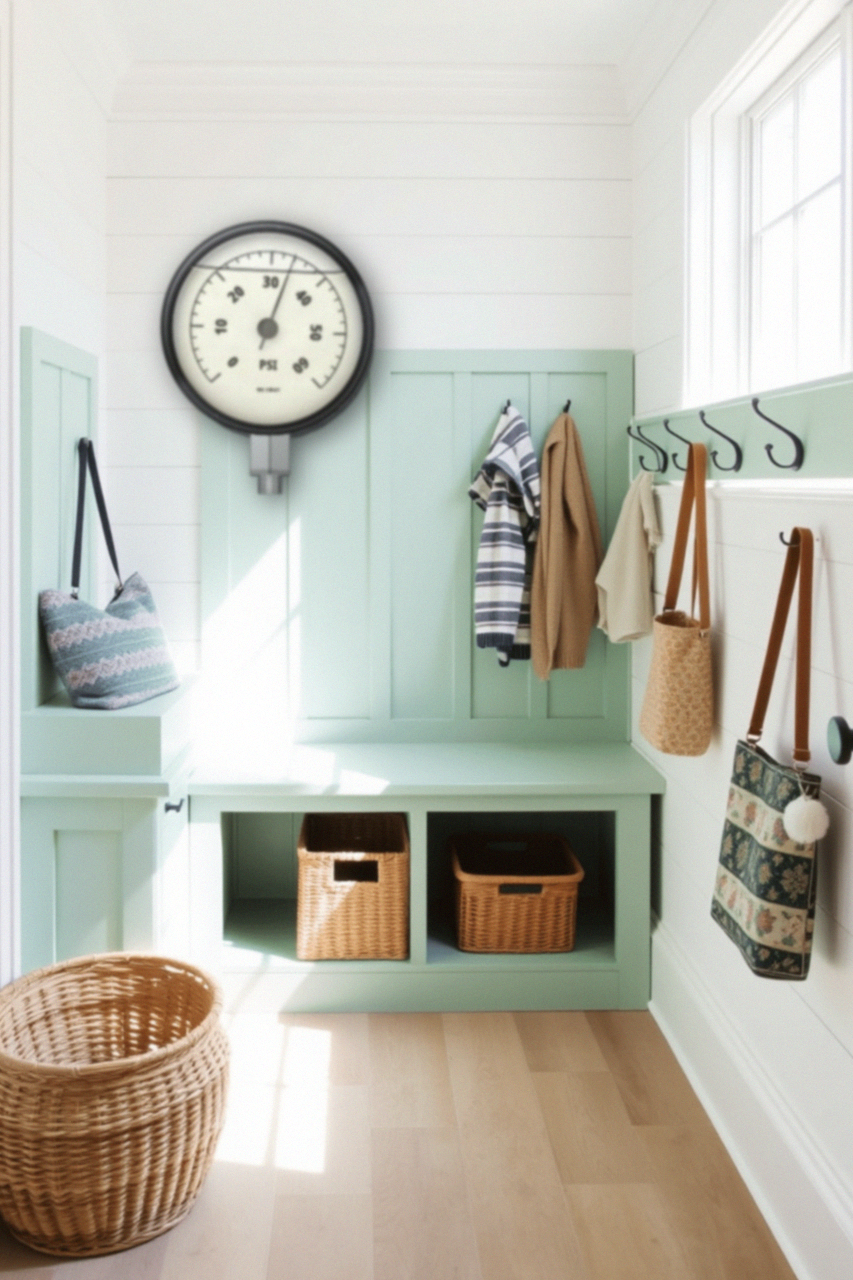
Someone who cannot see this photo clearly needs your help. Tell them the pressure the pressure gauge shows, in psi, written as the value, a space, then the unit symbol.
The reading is 34 psi
